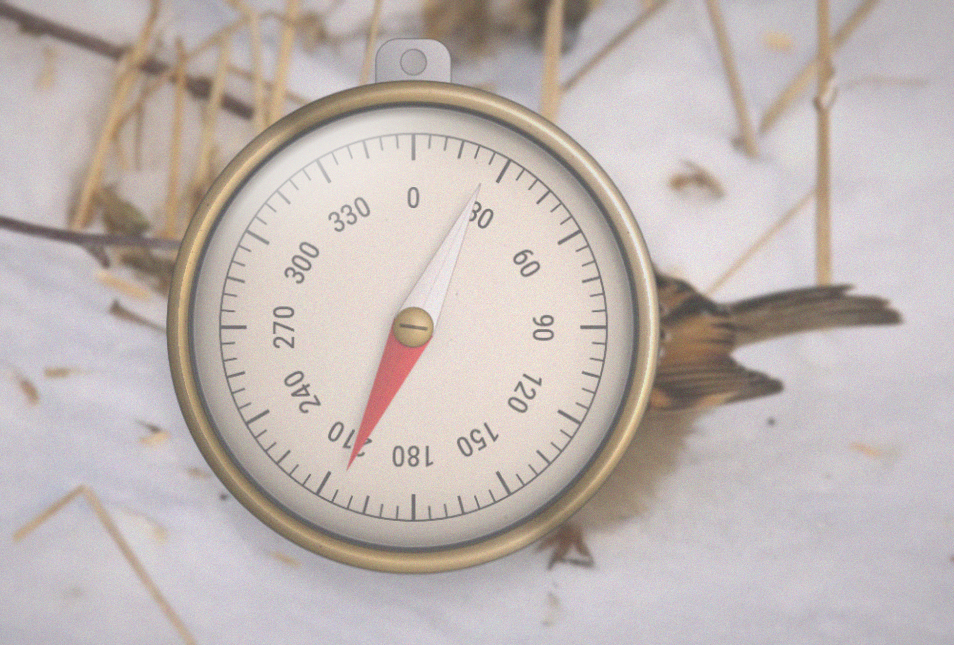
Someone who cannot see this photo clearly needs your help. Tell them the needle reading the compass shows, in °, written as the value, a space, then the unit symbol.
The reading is 205 °
